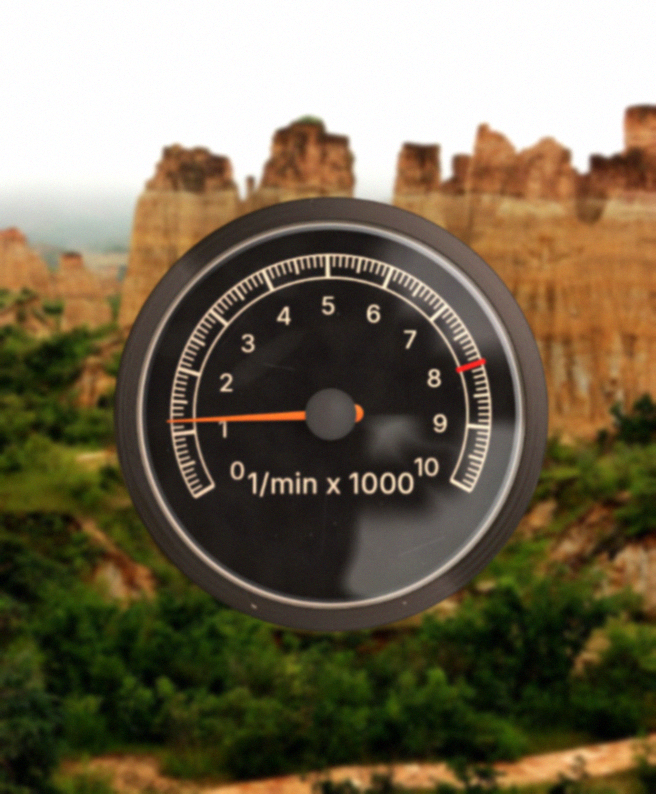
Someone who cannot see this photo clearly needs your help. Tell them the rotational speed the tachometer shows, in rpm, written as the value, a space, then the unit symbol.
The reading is 1200 rpm
